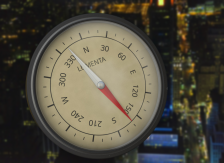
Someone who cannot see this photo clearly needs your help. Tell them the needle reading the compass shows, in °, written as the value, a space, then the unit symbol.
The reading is 160 °
